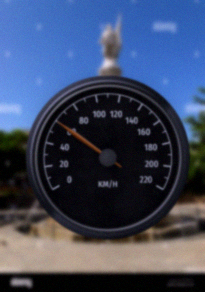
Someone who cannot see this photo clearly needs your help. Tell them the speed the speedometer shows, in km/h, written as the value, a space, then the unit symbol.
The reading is 60 km/h
